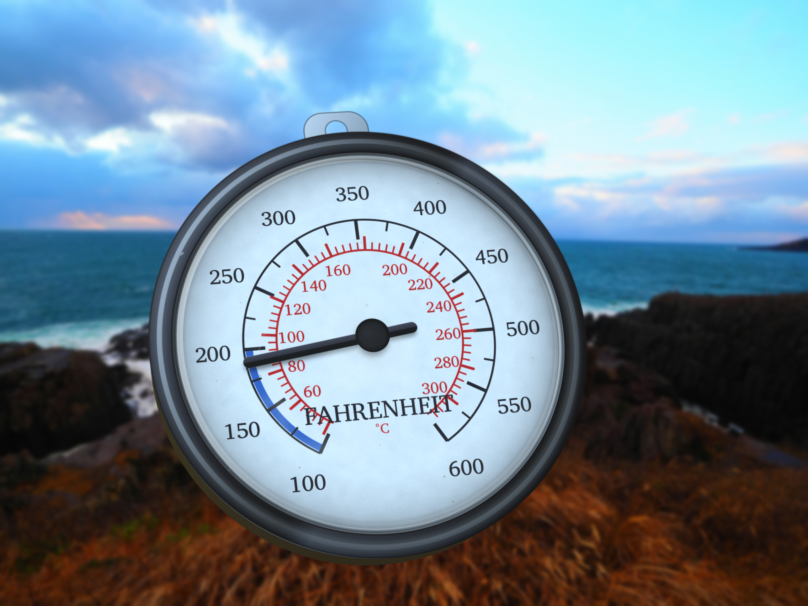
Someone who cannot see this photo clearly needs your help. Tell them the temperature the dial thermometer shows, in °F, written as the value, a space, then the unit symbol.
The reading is 187.5 °F
